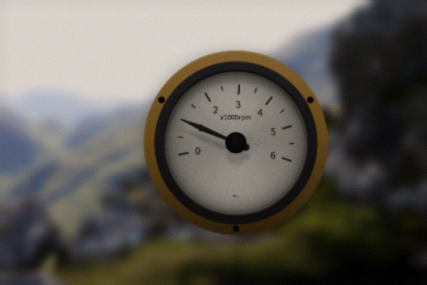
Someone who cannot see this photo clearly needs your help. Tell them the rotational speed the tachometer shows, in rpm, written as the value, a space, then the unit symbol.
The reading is 1000 rpm
